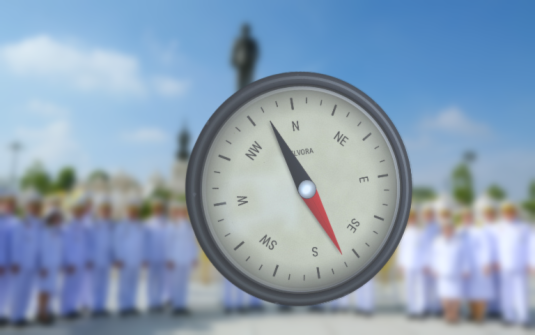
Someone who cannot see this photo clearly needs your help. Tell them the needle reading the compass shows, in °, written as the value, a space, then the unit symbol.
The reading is 160 °
